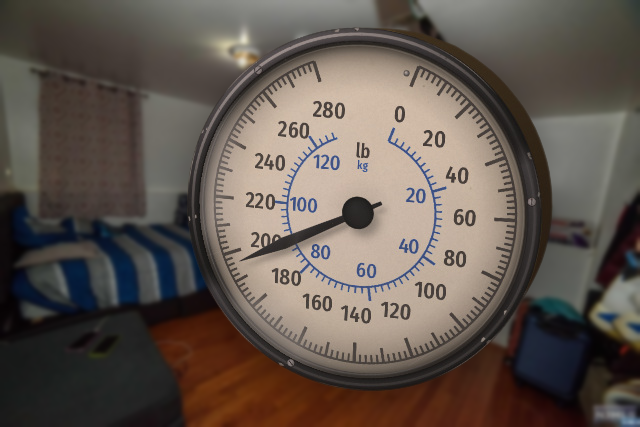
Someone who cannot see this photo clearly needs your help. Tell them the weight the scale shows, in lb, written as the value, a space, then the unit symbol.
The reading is 196 lb
